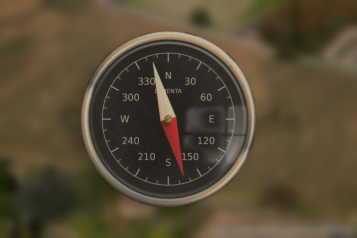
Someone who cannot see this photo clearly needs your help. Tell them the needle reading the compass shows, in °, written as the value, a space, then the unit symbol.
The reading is 165 °
